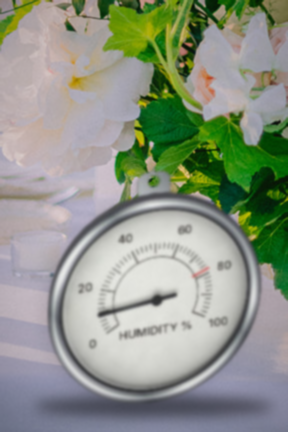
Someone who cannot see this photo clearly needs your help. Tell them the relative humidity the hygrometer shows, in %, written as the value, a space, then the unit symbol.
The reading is 10 %
